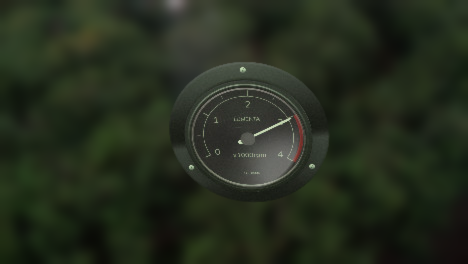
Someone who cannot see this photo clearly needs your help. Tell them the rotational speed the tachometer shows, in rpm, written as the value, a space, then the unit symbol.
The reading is 3000 rpm
